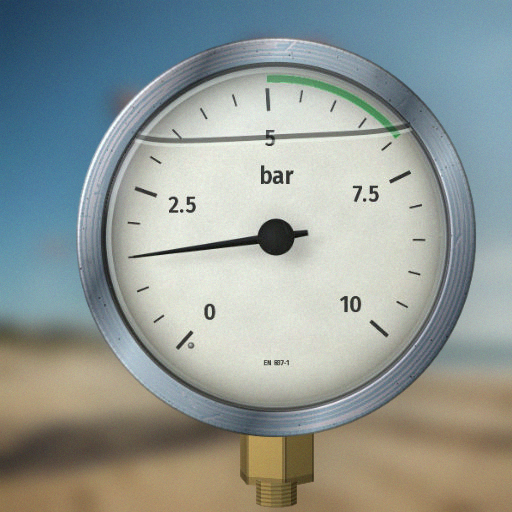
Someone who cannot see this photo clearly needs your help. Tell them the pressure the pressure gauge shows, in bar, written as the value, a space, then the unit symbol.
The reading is 1.5 bar
